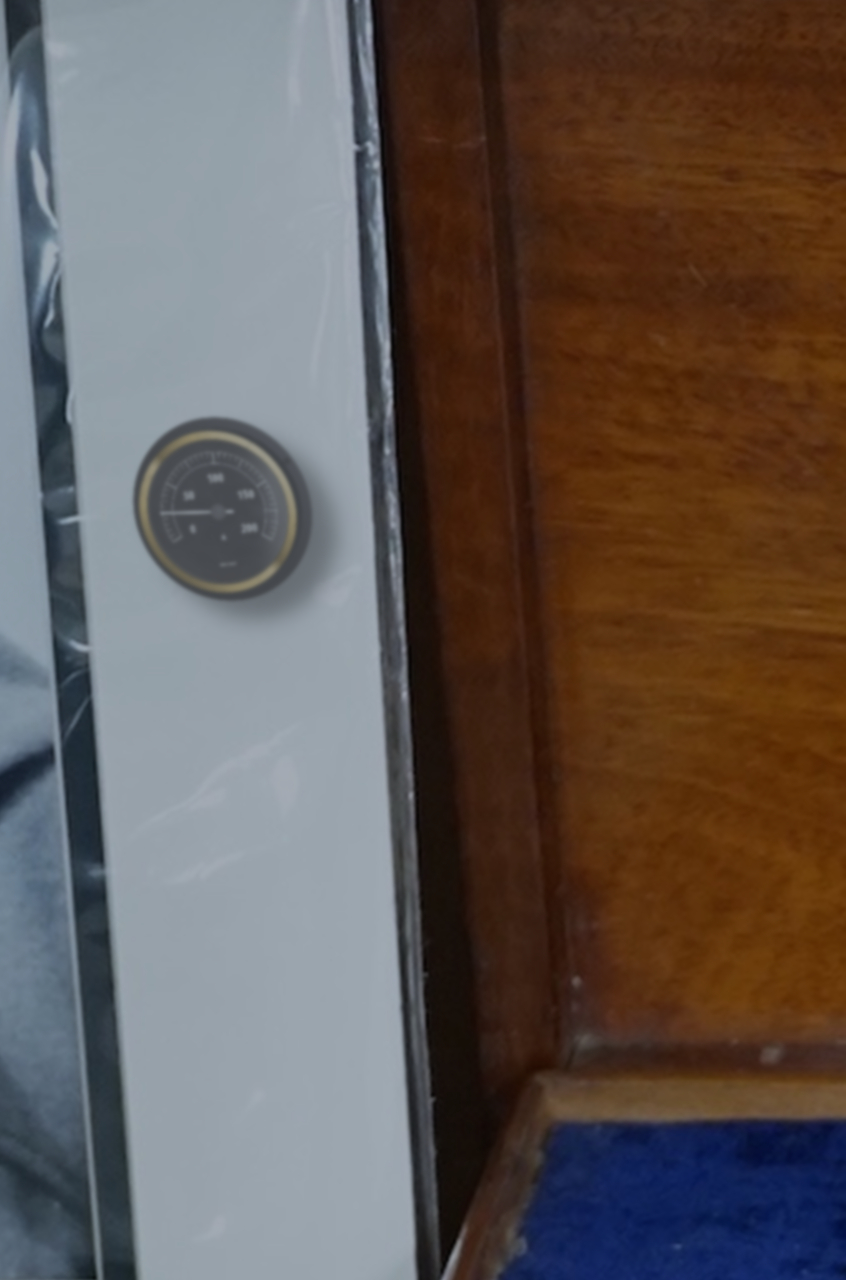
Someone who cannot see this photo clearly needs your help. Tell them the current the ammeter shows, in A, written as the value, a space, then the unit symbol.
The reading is 25 A
